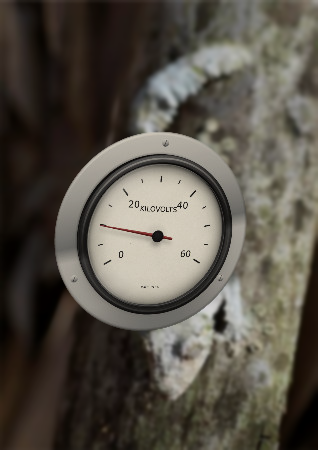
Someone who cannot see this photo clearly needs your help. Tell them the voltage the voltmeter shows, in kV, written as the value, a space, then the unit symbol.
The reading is 10 kV
